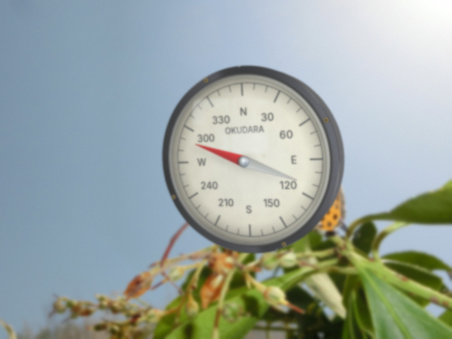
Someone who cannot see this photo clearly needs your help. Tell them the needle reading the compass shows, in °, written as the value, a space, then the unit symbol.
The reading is 290 °
